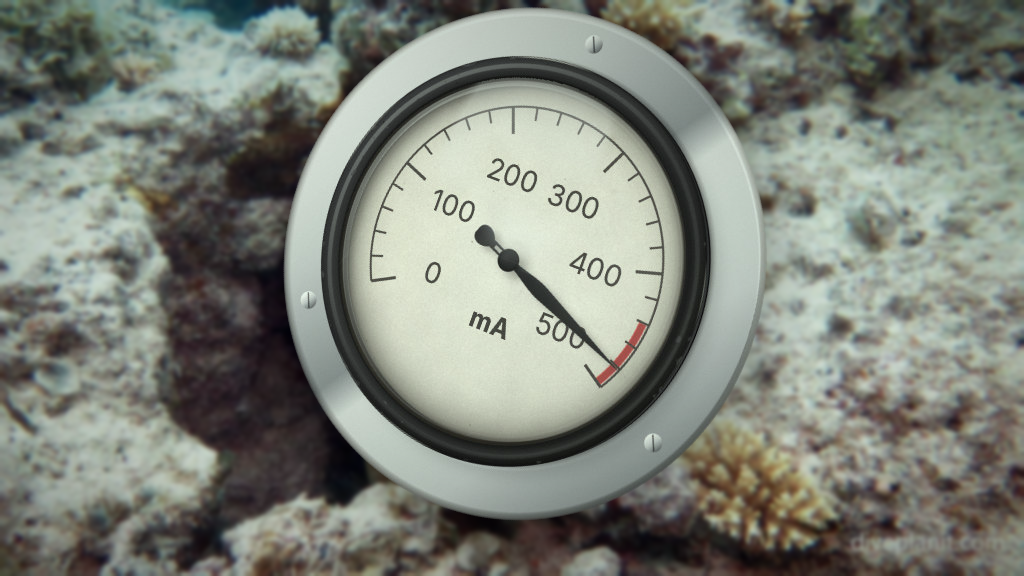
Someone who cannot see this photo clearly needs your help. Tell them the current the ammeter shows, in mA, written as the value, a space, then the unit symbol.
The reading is 480 mA
